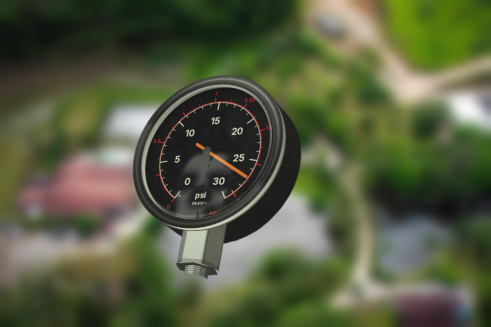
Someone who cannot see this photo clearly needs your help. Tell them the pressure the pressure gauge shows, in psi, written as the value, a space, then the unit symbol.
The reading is 27 psi
